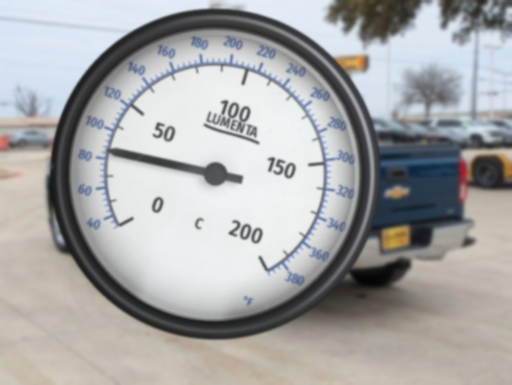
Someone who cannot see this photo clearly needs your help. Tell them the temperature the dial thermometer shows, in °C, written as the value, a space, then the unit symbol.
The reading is 30 °C
